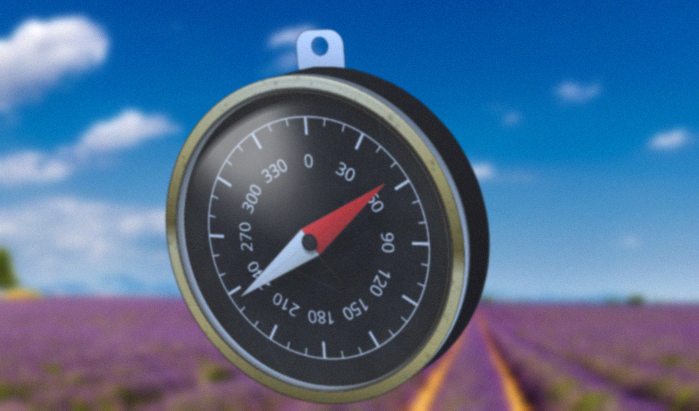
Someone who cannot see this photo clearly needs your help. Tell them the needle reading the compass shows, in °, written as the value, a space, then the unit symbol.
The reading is 55 °
